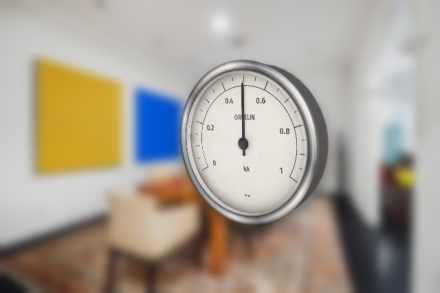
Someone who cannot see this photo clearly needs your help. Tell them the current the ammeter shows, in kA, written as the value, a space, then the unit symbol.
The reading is 0.5 kA
